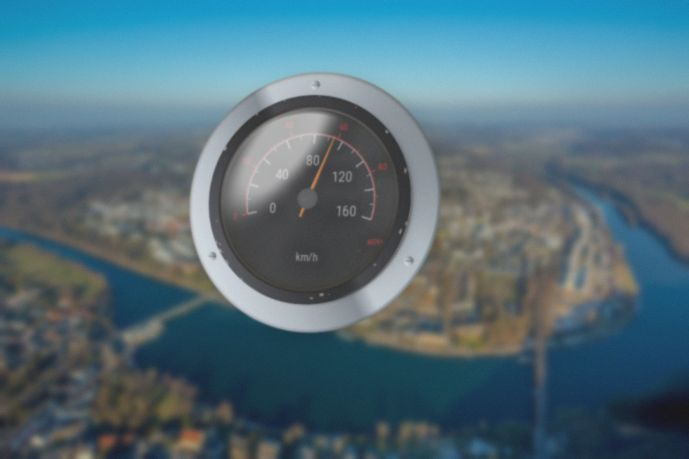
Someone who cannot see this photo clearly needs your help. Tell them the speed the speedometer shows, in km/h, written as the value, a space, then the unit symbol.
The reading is 95 km/h
